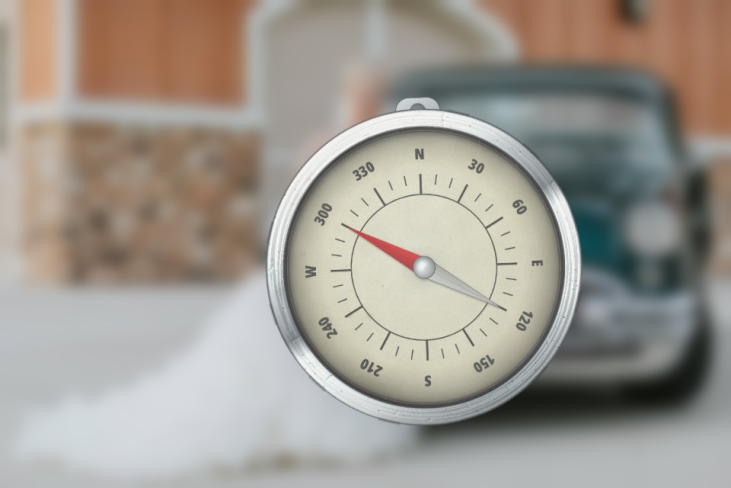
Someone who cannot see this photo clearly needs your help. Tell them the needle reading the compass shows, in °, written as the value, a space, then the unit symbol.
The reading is 300 °
